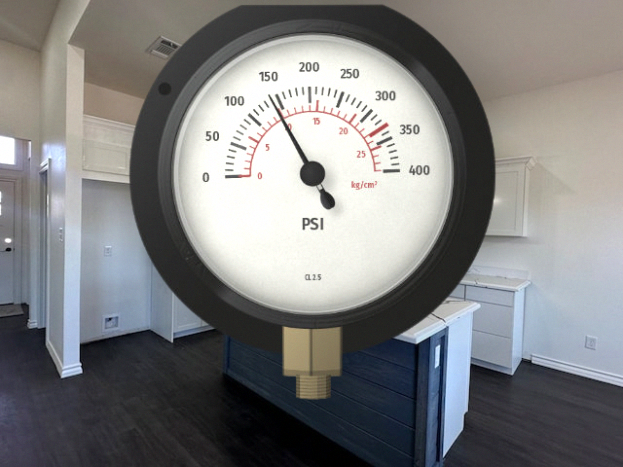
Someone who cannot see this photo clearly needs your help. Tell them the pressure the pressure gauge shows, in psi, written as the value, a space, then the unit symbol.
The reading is 140 psi
